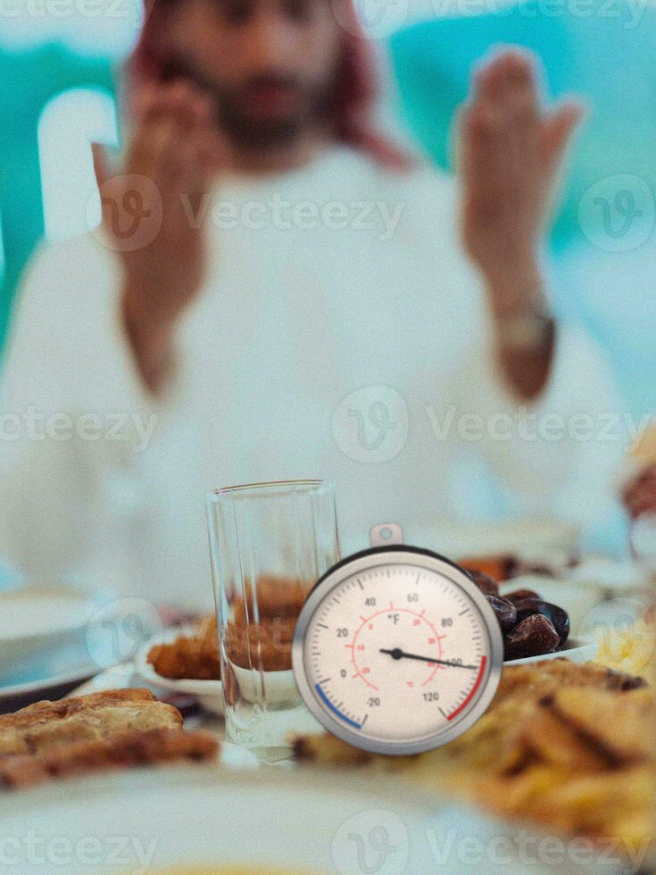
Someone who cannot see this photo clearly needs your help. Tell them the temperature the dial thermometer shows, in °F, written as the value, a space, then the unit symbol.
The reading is 100 °F
